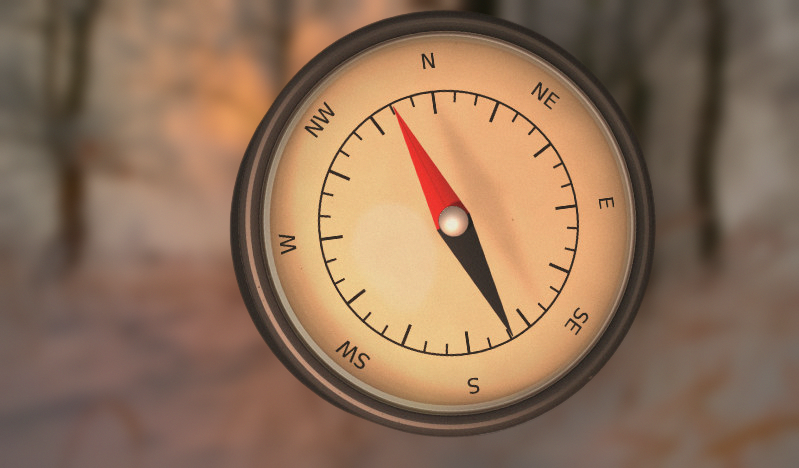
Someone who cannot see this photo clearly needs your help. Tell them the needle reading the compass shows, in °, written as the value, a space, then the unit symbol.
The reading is 340 °
